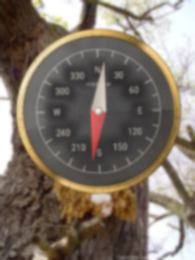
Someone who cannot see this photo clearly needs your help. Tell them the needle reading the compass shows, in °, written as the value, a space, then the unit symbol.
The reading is 187.5 °
